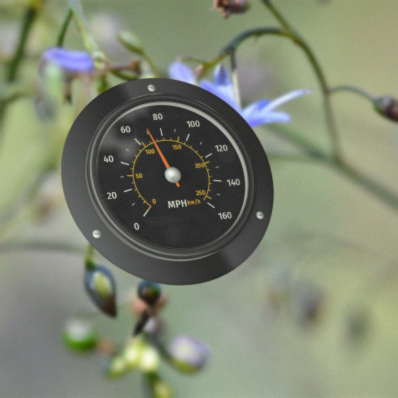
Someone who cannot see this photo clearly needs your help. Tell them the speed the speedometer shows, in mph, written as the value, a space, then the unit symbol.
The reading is 70 mph
